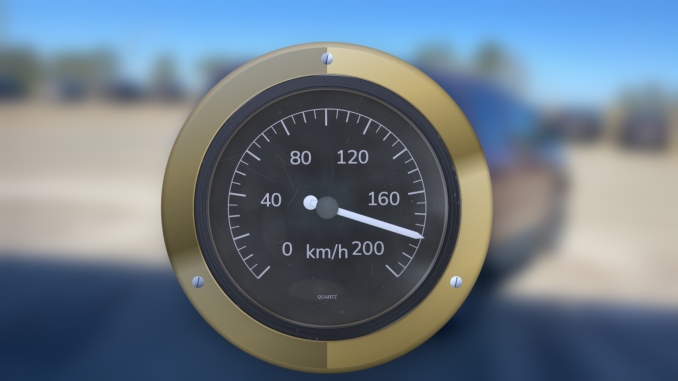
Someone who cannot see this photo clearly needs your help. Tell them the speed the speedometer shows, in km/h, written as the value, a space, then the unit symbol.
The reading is 180 km/h
